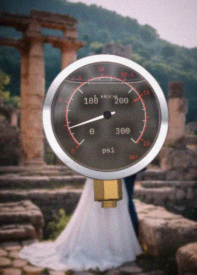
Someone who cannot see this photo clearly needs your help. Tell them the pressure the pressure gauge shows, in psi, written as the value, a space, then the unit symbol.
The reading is 30 psi
